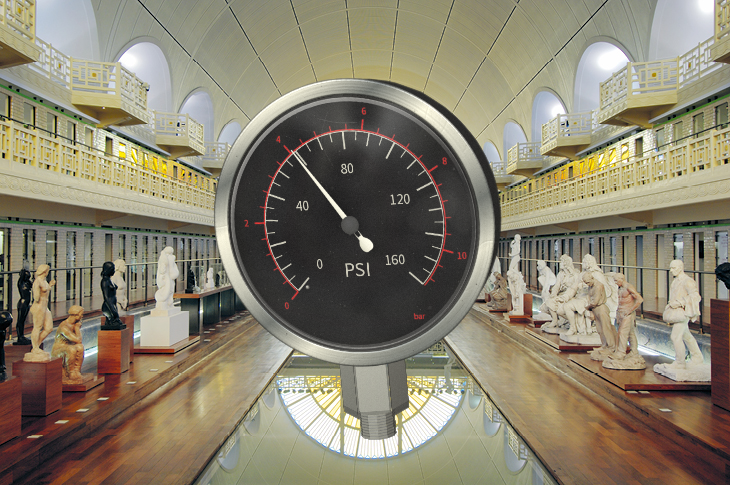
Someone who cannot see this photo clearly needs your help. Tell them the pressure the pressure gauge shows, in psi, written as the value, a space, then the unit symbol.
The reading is 60 psi
